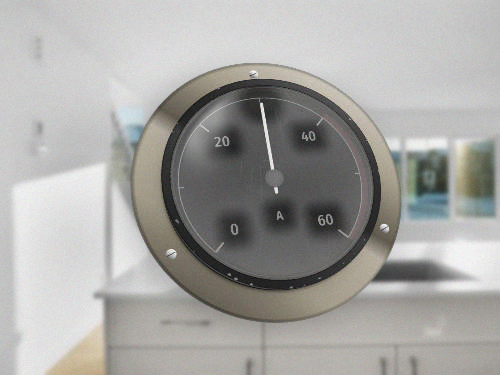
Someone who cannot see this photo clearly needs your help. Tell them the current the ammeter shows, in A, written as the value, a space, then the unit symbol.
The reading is 30 A
